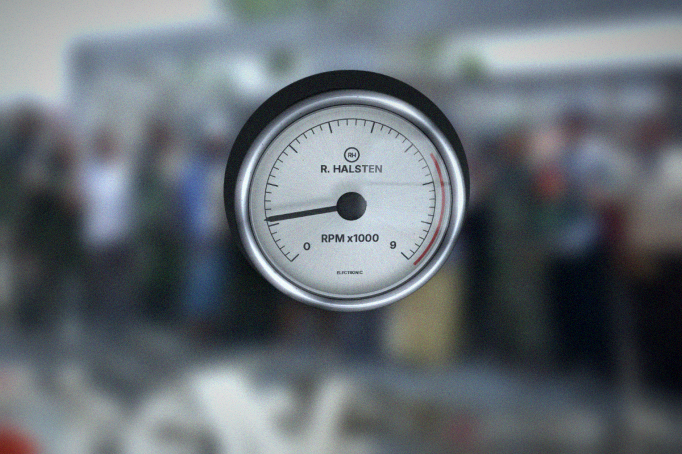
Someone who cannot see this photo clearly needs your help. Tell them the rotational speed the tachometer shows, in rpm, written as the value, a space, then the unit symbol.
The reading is 1200 rpm
